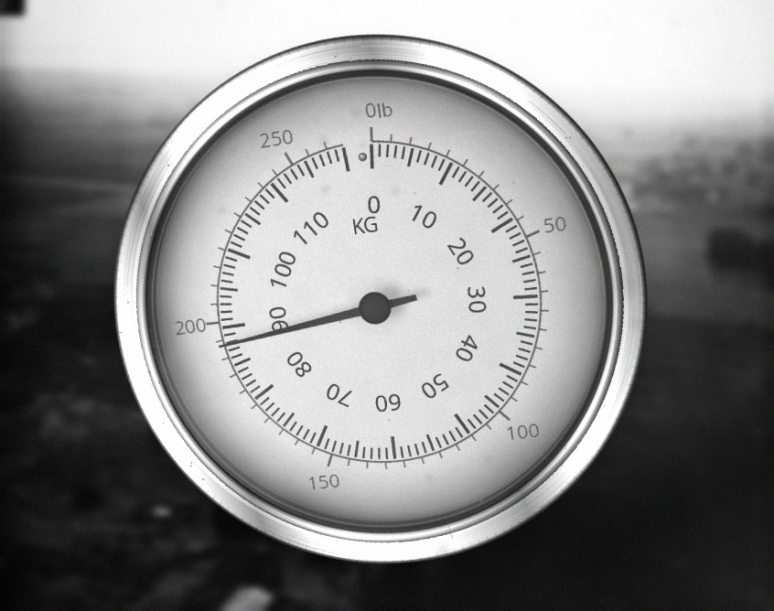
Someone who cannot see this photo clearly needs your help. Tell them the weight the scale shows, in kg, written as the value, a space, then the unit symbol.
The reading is 88 kg
